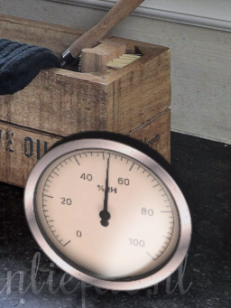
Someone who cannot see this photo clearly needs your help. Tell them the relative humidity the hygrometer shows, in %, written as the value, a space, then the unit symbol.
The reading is 52 %
